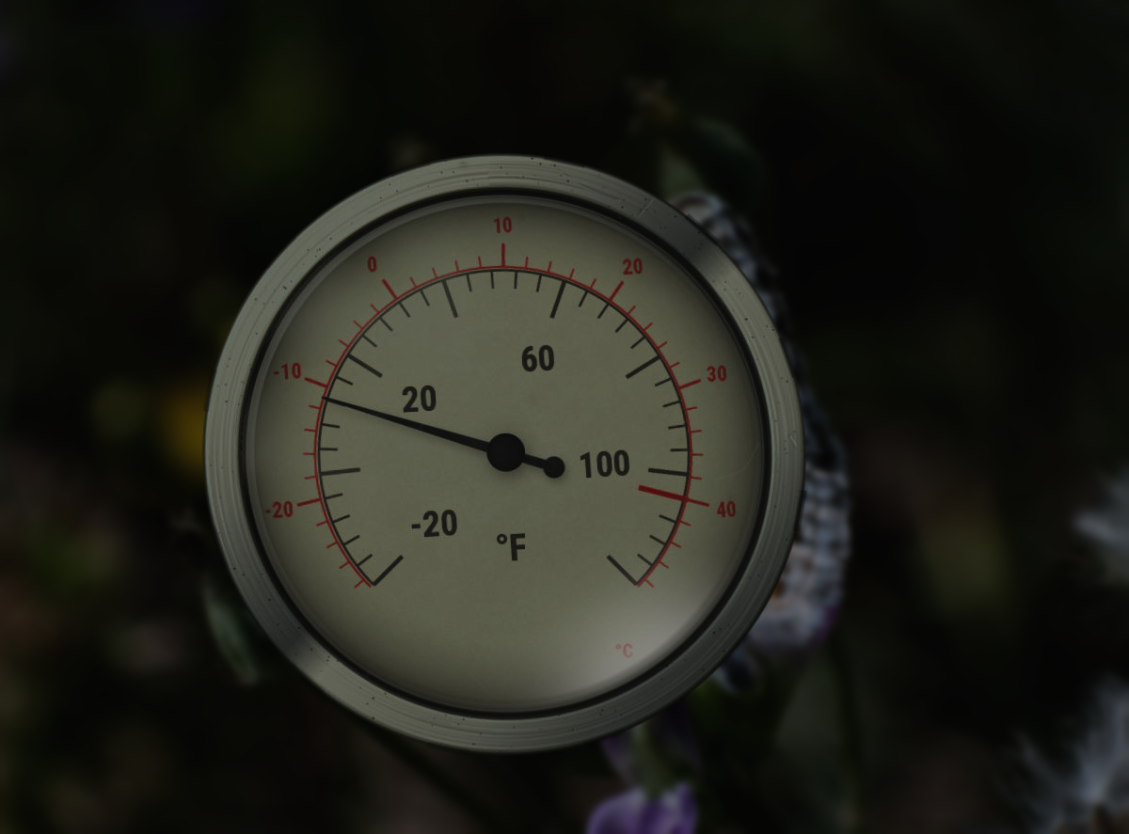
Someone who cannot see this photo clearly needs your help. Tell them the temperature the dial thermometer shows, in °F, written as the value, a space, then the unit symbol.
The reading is 12 °F
